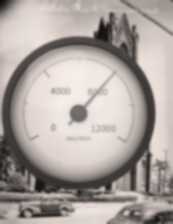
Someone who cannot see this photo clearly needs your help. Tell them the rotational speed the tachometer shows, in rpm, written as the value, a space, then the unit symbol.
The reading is 8000 rpm
